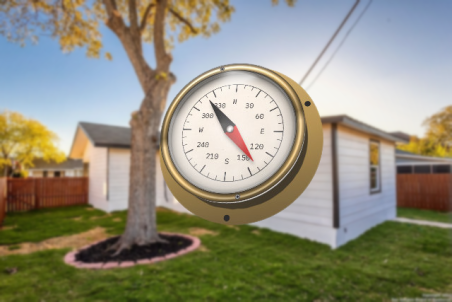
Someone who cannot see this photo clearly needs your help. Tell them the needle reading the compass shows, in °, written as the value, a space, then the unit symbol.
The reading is 140 °
